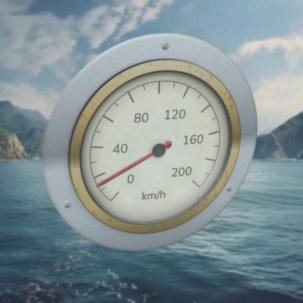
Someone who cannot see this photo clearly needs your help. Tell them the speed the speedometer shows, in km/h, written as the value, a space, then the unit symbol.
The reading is 15 km/h
